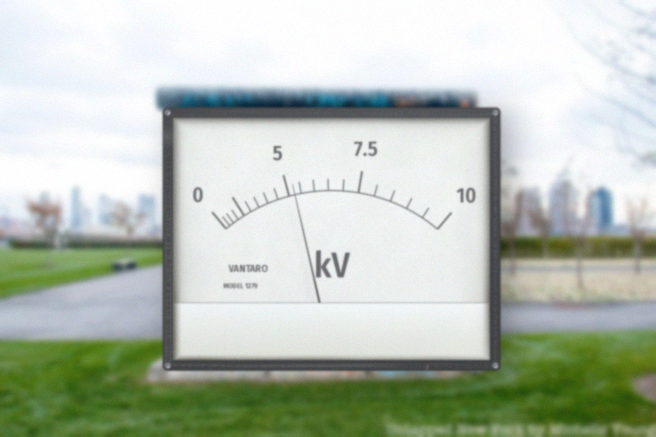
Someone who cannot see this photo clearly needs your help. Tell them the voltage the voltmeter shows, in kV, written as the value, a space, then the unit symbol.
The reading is 5.25 kV
